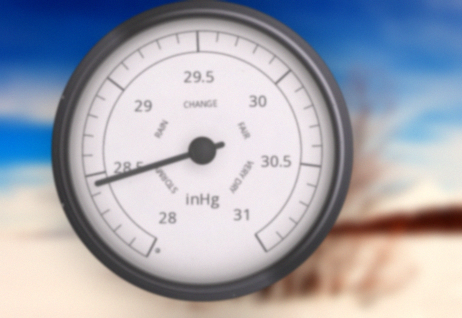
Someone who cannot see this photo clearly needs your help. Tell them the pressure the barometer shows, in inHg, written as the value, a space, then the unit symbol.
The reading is 28.45 inHg
